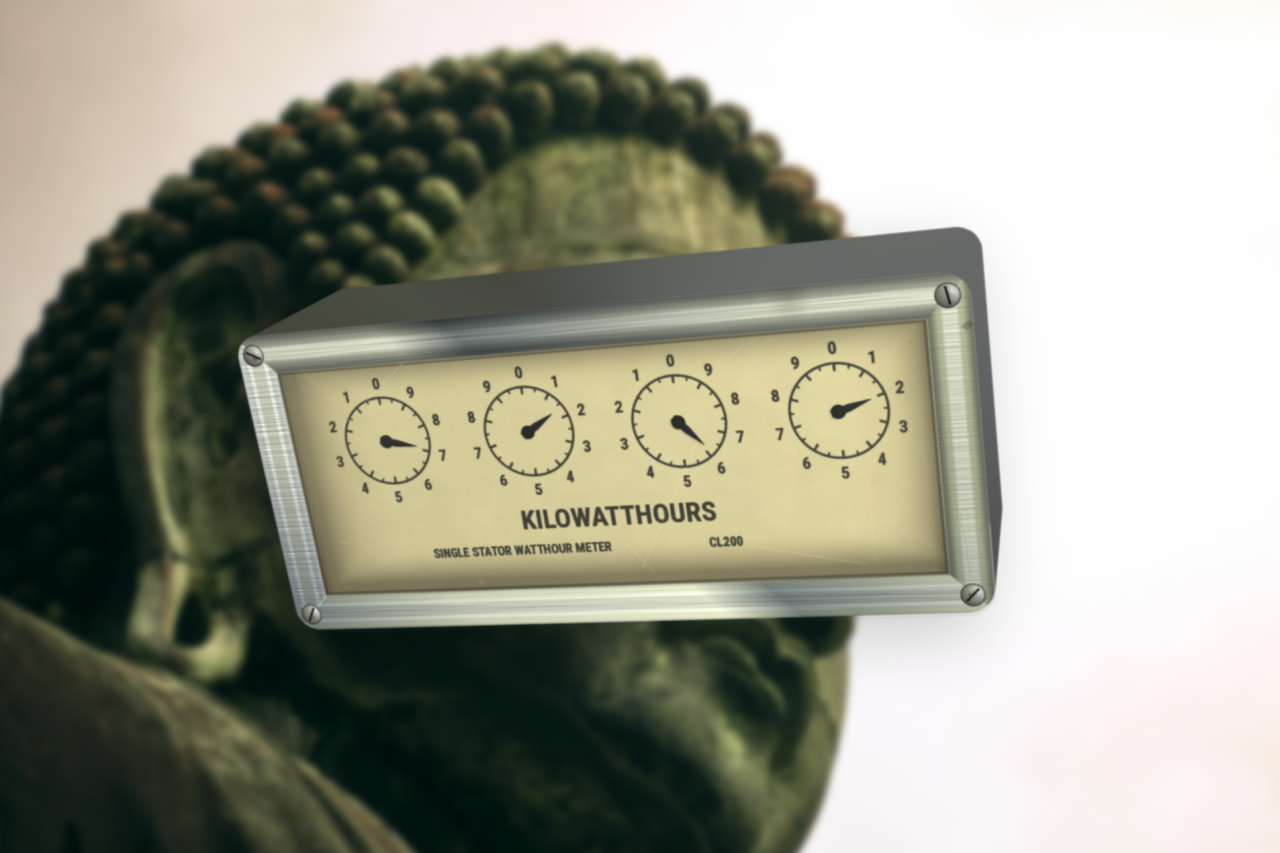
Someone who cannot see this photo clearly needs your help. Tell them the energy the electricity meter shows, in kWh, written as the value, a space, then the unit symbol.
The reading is 7162 kWh
